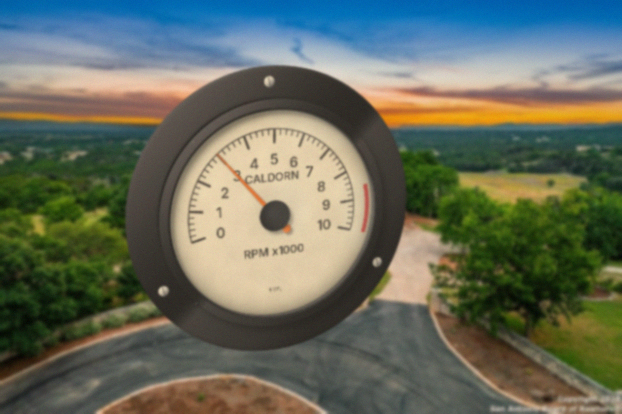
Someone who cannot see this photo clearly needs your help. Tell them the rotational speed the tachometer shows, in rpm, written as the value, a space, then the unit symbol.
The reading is 3000 rpm
